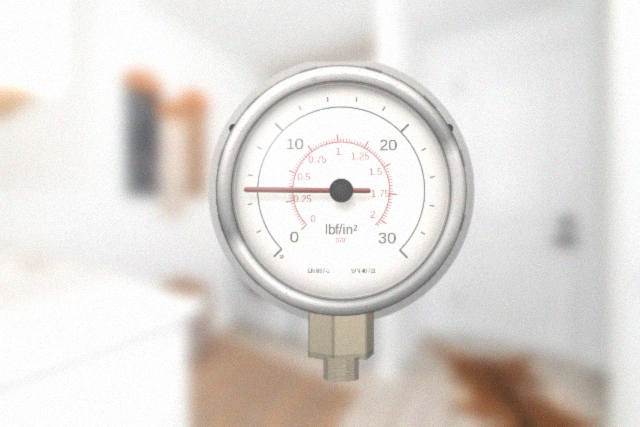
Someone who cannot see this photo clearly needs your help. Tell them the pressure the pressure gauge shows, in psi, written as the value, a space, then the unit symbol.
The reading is 5 psi
